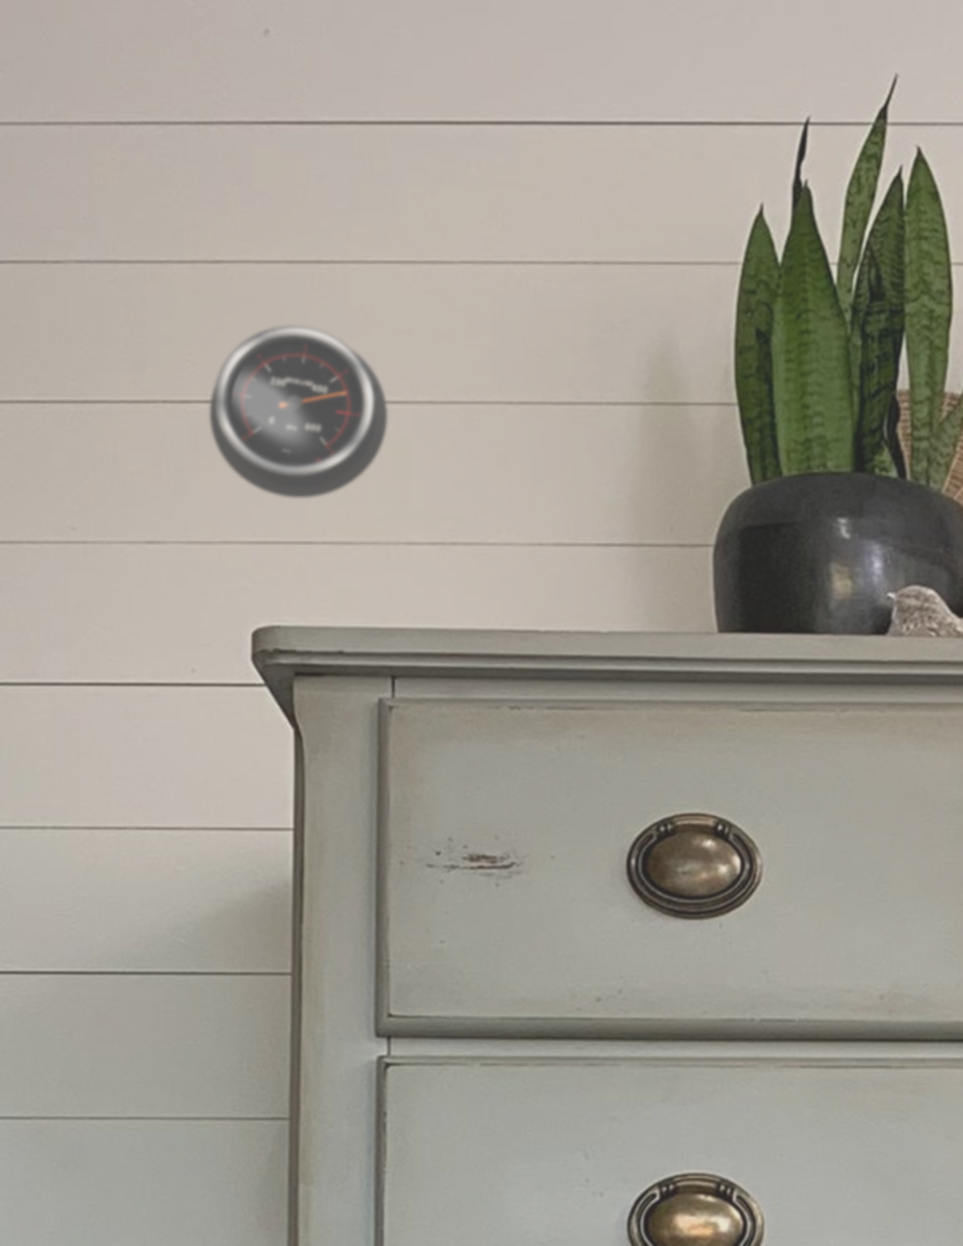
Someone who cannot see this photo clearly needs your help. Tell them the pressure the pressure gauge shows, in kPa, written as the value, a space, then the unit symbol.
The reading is 450 kPa
